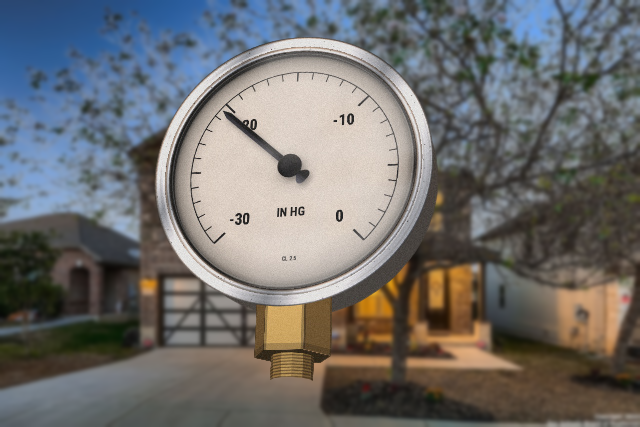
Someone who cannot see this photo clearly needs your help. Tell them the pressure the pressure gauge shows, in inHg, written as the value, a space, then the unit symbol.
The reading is -20.5 inHg
